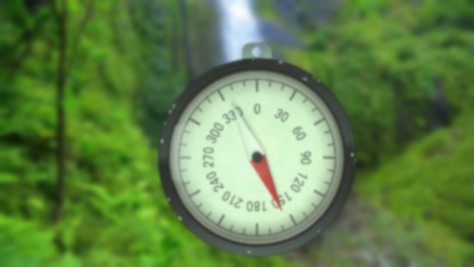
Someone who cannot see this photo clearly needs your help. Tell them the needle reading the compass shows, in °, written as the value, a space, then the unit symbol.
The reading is 155 °
